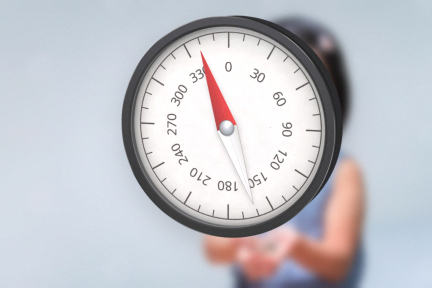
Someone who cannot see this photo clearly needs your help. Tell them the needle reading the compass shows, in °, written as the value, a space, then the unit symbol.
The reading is 340 °
